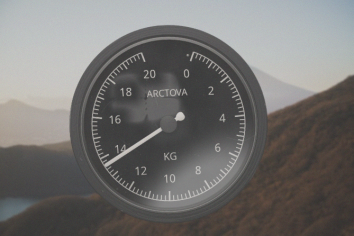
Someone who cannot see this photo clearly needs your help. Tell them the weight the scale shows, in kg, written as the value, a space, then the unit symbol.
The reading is 13.6 kg
